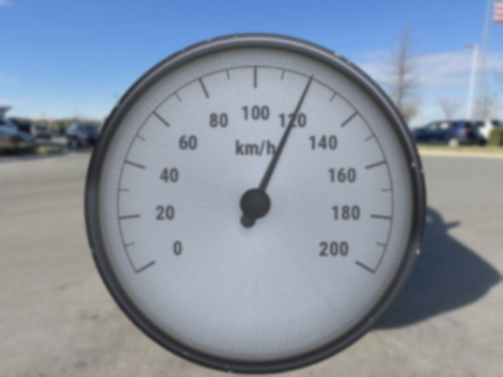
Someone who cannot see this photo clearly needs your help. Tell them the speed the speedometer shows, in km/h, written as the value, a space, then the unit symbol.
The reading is 120 km/h
